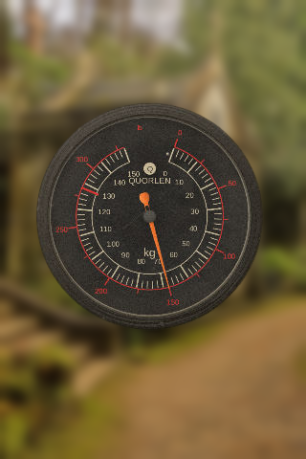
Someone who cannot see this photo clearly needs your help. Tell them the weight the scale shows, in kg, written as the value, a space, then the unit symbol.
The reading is 68 kg
